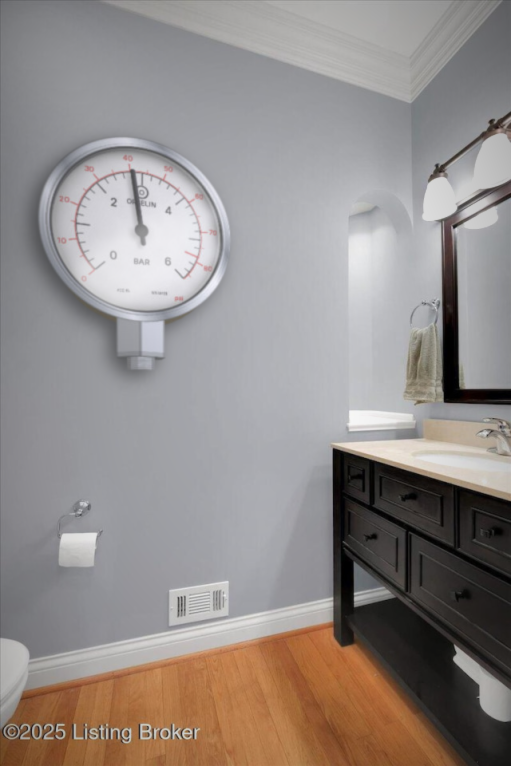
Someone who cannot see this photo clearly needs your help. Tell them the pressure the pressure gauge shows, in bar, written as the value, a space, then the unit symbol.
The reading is 2.8 bar
